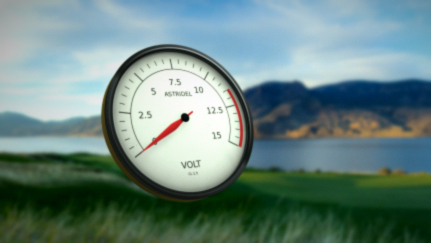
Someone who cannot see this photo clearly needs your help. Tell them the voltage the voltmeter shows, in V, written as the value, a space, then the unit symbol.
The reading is 0 V
